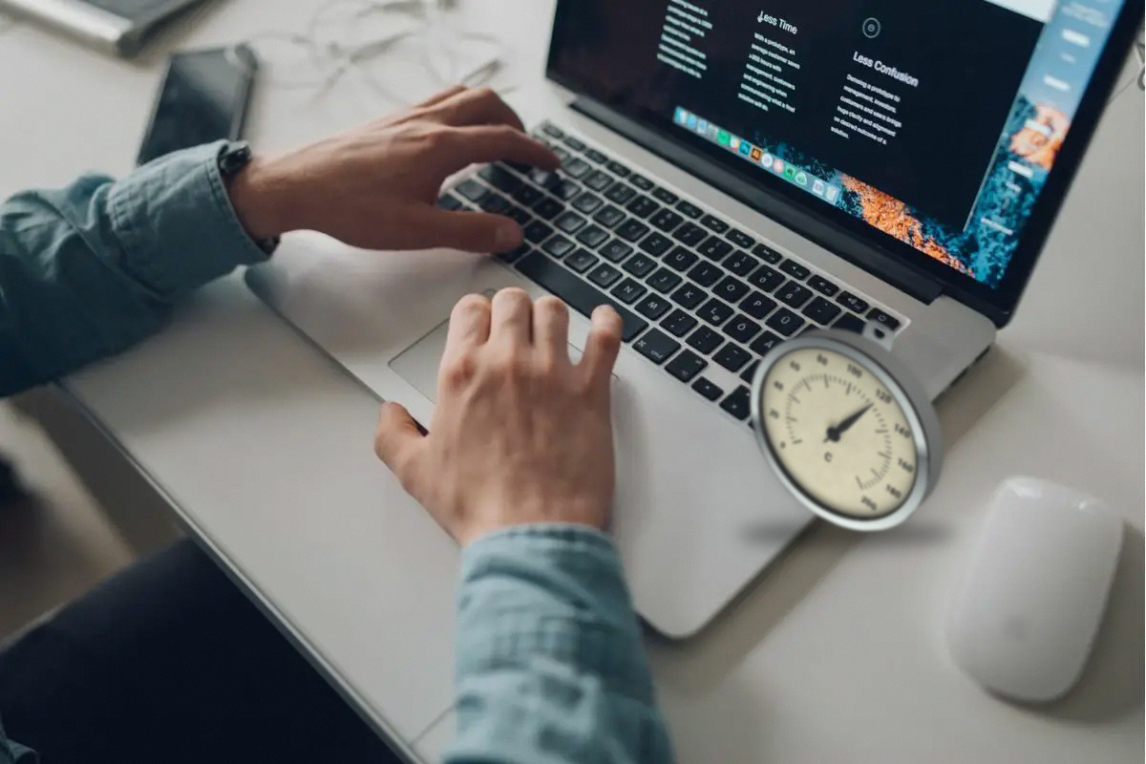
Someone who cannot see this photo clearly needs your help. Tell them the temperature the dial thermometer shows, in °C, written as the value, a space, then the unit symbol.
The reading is 120 °C
